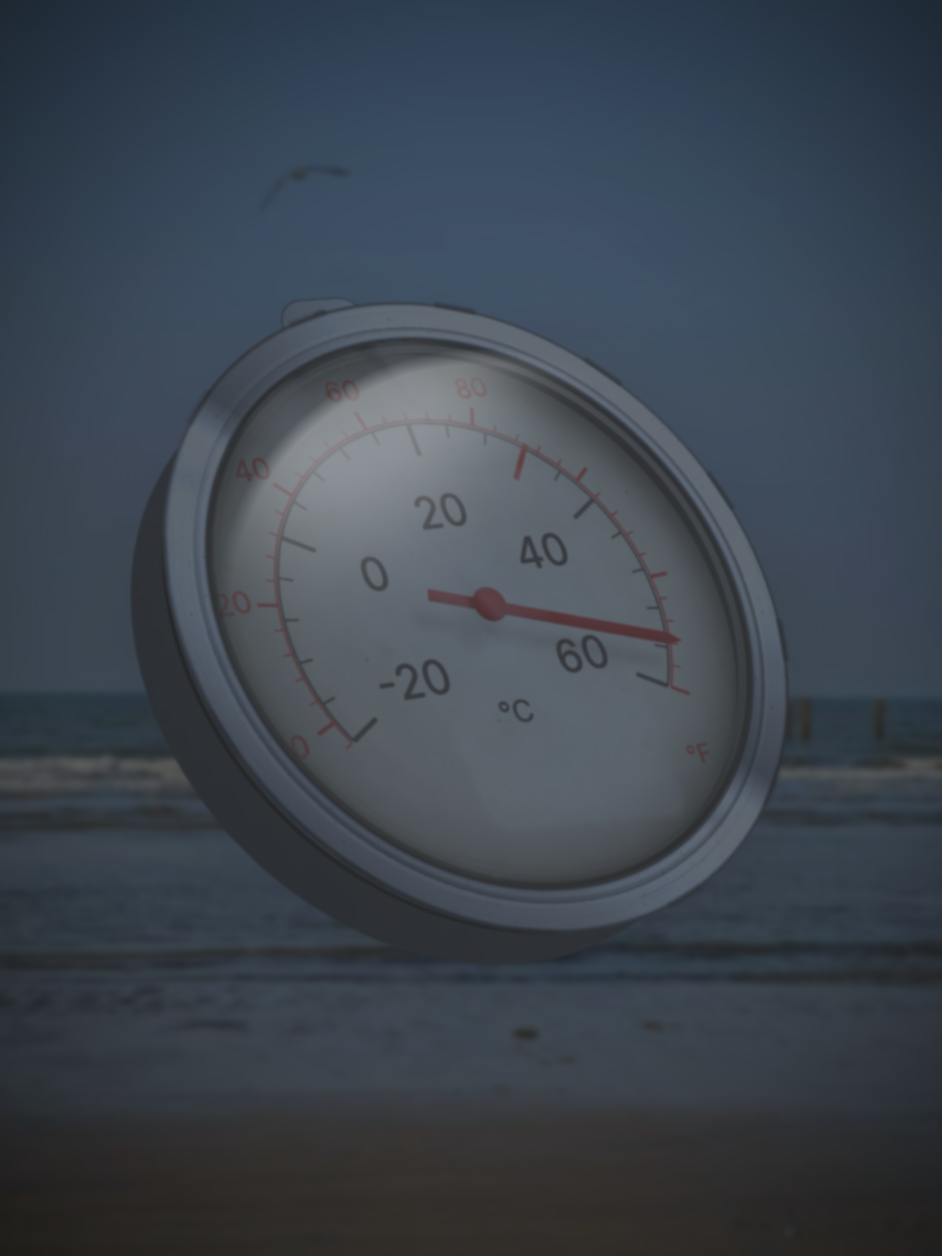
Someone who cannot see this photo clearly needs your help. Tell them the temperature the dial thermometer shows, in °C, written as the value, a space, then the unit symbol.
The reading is 56 °C
